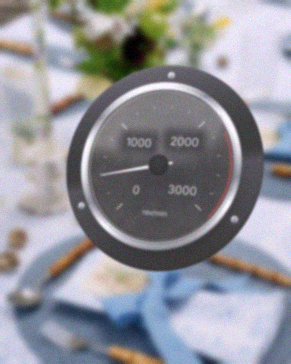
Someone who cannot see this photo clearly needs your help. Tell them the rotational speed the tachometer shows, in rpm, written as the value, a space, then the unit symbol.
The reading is 400 rpm
